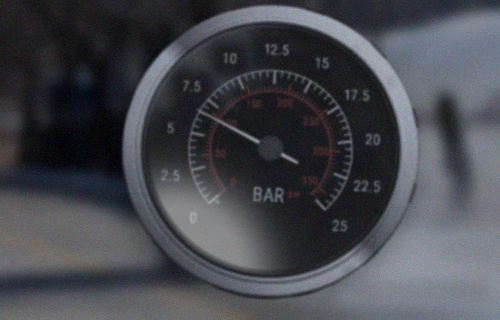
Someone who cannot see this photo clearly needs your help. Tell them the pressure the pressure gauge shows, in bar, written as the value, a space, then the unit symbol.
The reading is 6.5 bar
